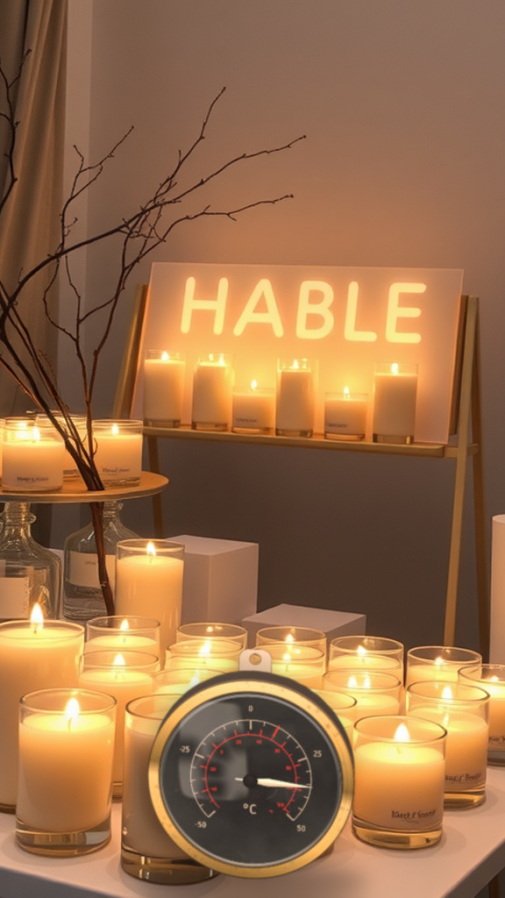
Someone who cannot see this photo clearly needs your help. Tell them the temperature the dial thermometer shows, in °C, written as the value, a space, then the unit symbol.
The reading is 35 °C
